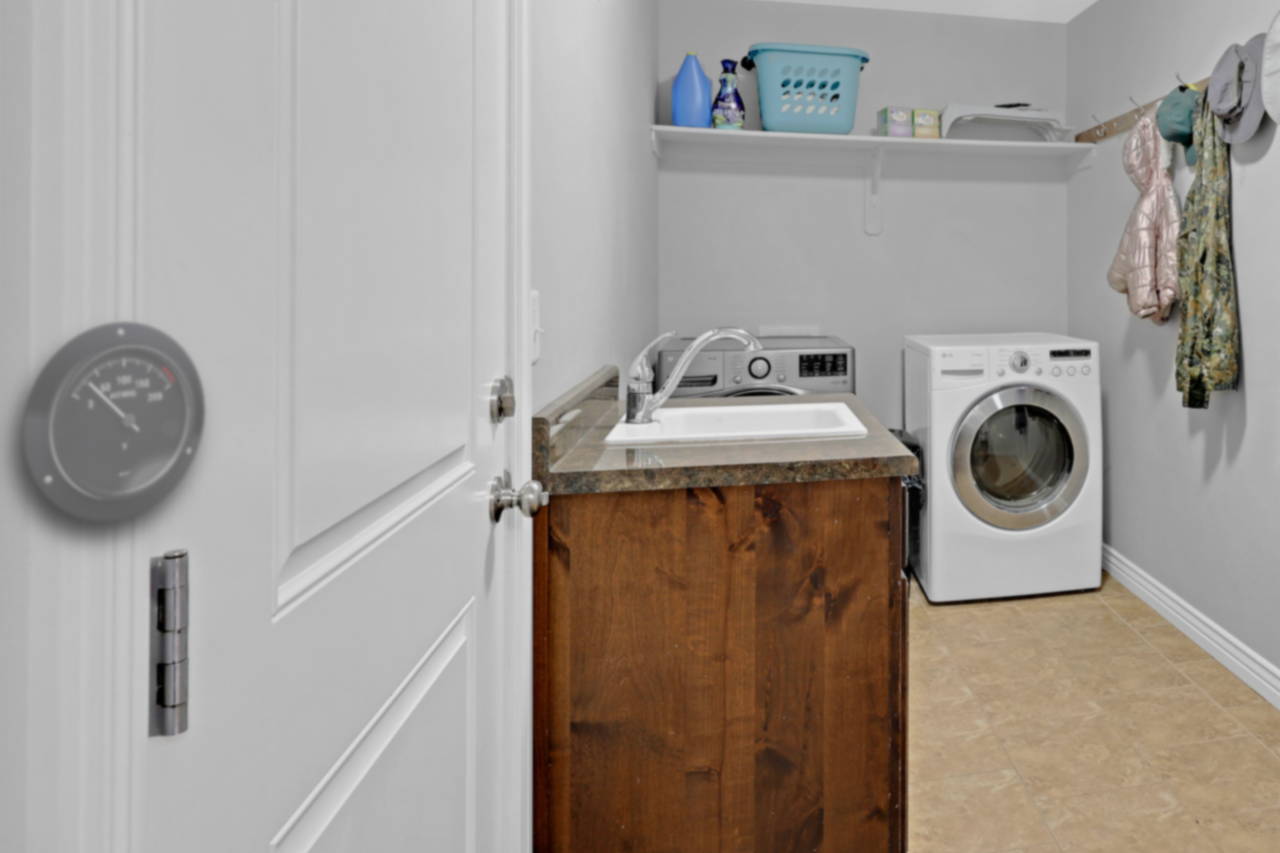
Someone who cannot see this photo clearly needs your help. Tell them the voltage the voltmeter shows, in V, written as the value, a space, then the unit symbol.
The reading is 25 V
